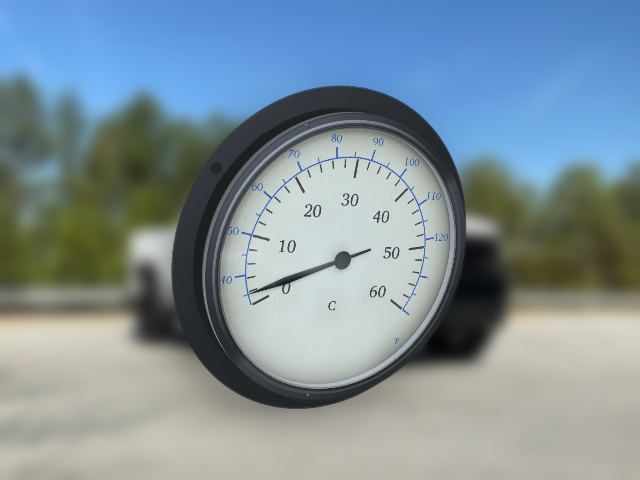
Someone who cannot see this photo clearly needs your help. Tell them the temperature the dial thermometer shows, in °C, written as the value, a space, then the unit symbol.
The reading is 2 °C
